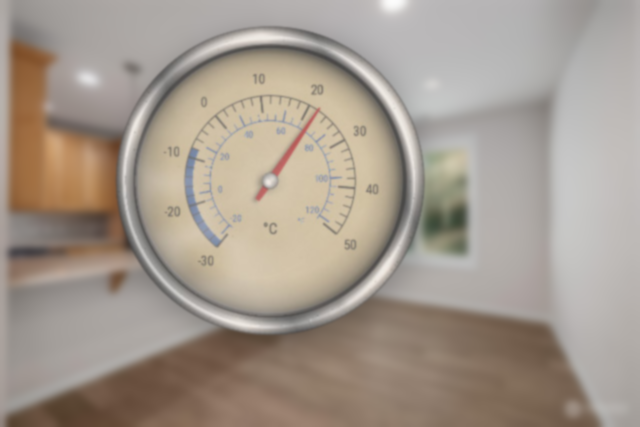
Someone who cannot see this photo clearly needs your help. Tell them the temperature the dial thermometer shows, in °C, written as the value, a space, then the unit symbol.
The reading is 22 °C
